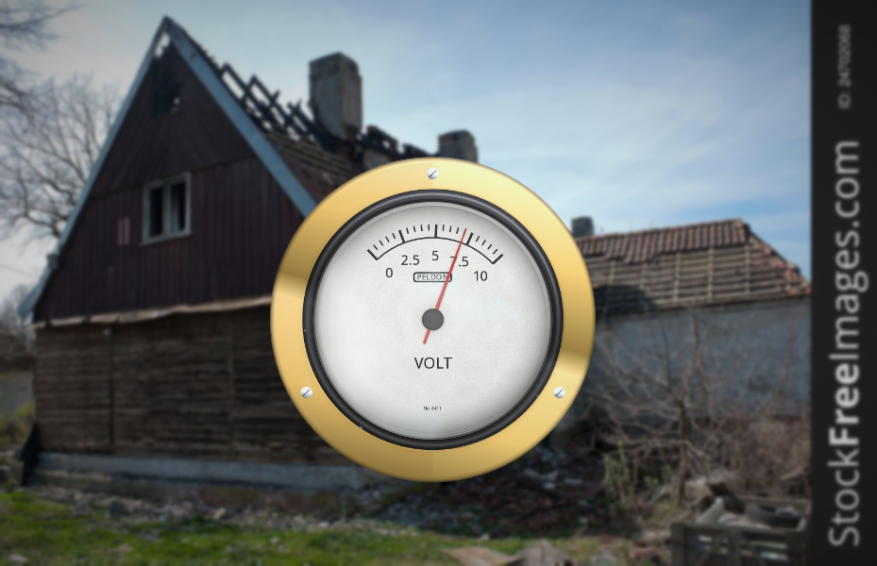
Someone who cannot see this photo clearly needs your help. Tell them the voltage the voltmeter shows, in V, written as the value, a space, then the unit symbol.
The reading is 7 V
